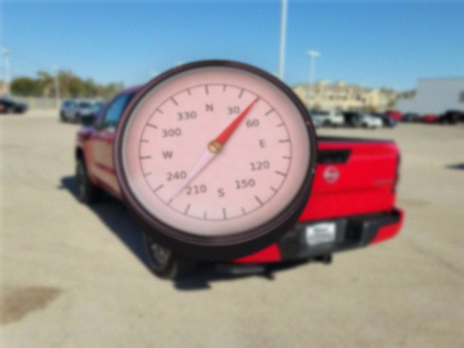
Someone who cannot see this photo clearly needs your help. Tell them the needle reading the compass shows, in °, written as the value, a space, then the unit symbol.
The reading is 45 °
